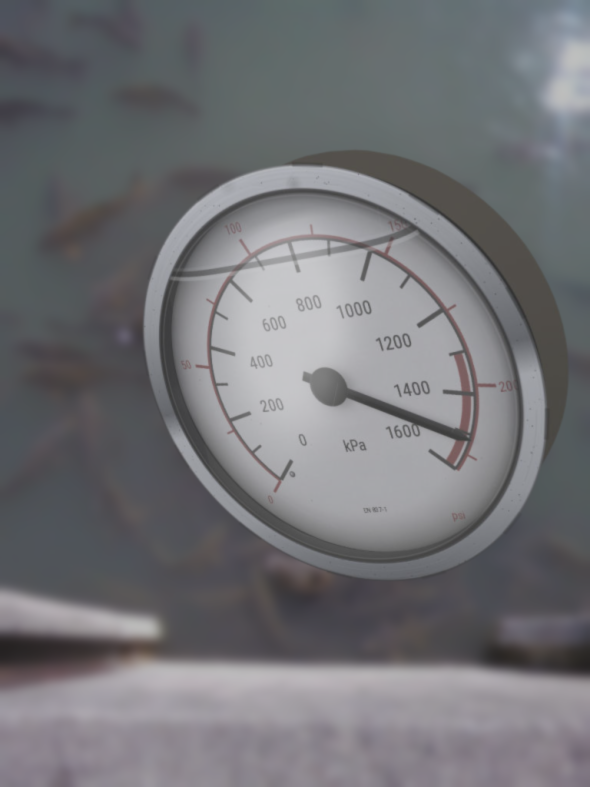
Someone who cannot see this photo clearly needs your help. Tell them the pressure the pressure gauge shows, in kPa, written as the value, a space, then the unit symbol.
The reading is 1500 kPa
